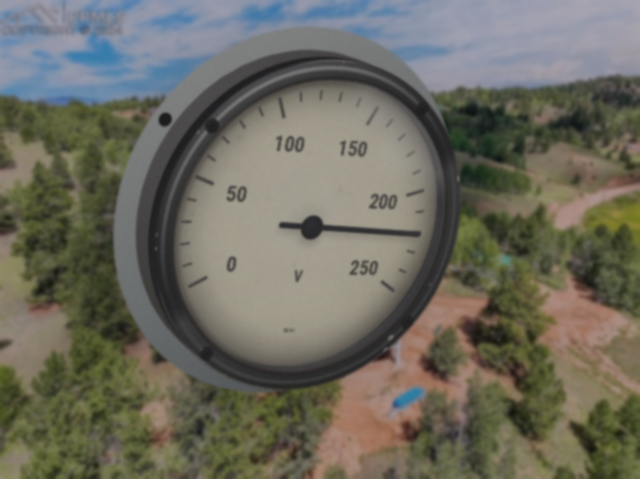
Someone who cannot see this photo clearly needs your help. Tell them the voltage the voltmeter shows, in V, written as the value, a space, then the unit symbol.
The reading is 220 V
